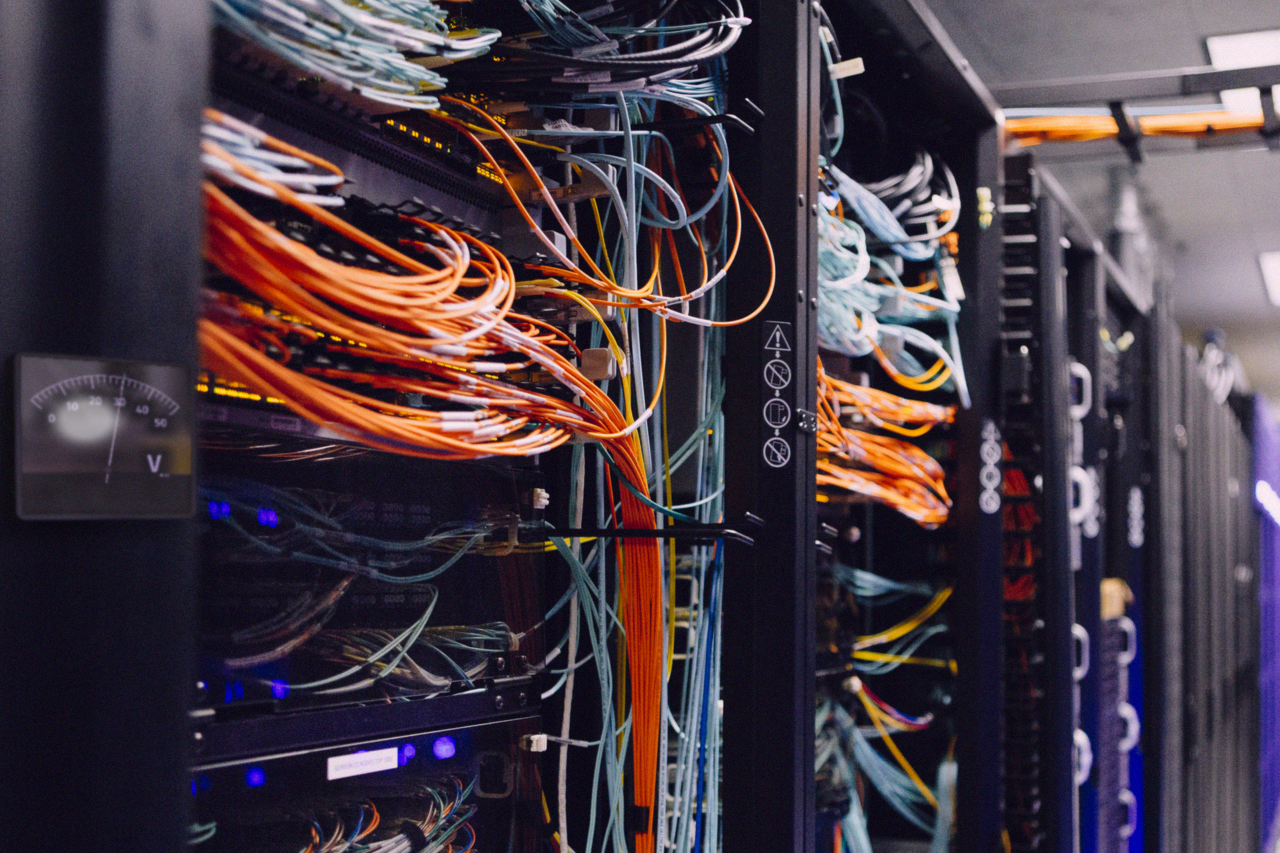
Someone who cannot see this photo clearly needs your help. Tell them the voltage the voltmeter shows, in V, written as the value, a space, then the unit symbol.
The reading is 30 V
